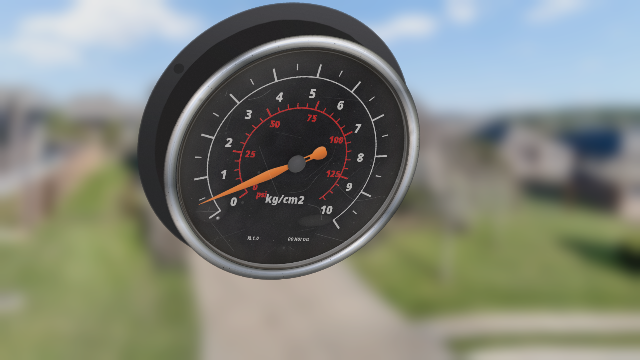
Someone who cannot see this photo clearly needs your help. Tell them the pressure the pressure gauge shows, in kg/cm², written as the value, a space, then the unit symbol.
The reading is 0.5 kg/cm²
